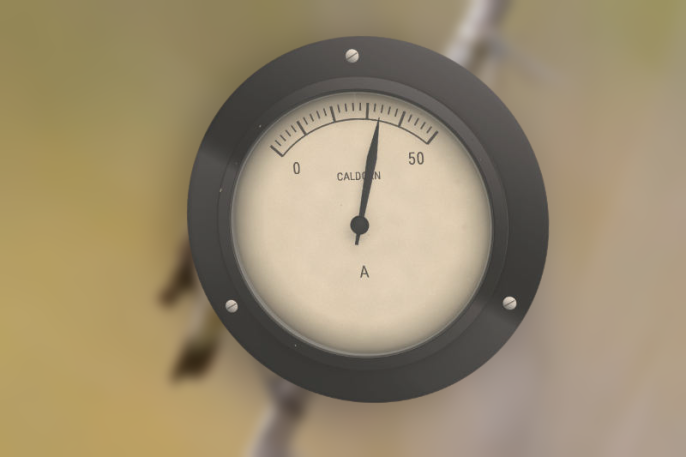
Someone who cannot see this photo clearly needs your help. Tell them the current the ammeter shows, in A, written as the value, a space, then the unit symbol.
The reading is 34 A
